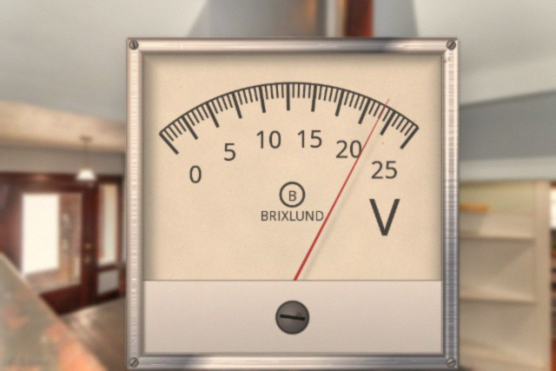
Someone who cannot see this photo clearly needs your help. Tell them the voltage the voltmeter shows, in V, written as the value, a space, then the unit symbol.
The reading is 21.5 V
